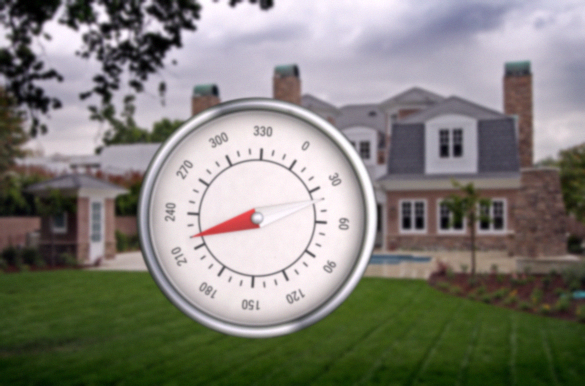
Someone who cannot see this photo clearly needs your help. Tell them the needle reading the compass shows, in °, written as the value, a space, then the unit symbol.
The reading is 220 °
